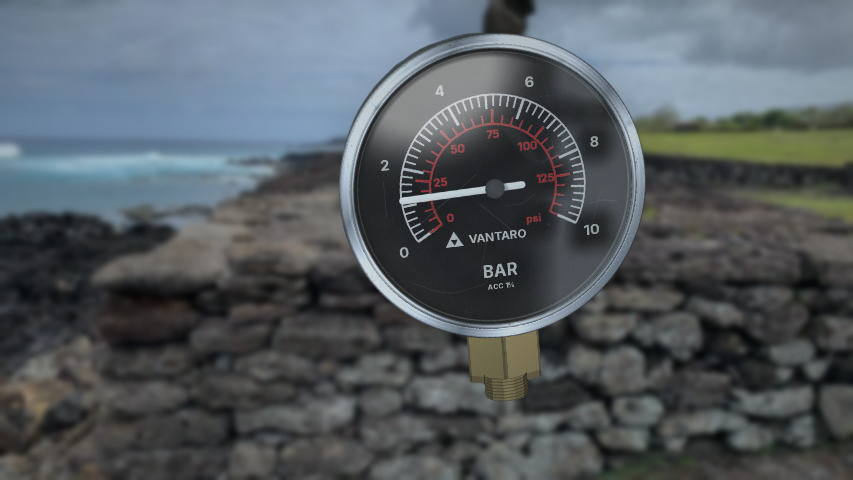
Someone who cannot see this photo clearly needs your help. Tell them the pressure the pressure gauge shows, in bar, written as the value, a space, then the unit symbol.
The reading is 1.2 bar
